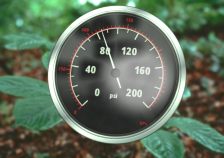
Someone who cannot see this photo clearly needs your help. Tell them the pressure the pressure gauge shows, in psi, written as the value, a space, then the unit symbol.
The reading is 85 psi
